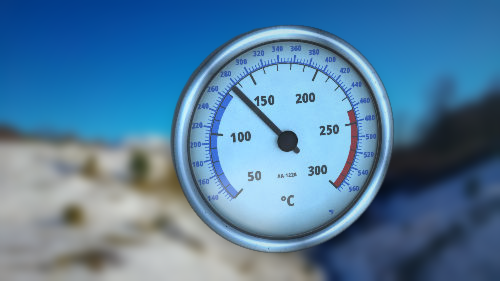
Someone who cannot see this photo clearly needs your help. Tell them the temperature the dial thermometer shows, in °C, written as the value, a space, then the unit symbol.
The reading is 135 °C
